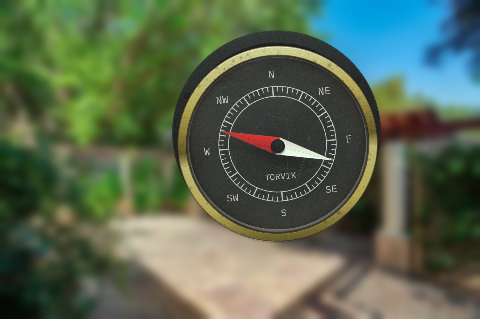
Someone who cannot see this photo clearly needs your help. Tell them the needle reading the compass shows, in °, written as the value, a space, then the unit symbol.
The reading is 290 °
